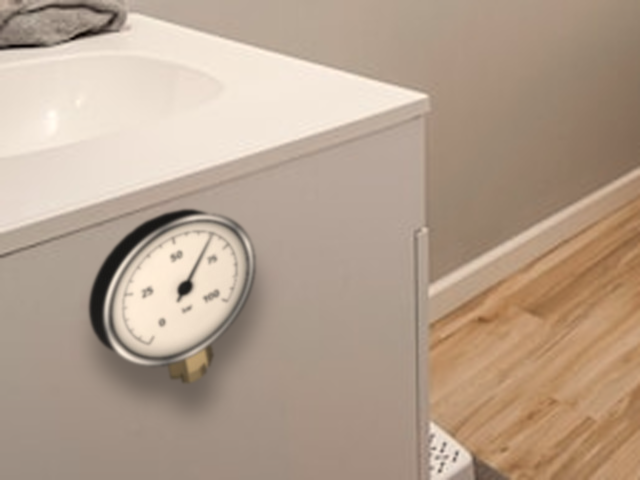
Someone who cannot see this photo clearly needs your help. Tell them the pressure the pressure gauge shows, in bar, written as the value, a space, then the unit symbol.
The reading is 65 bar
